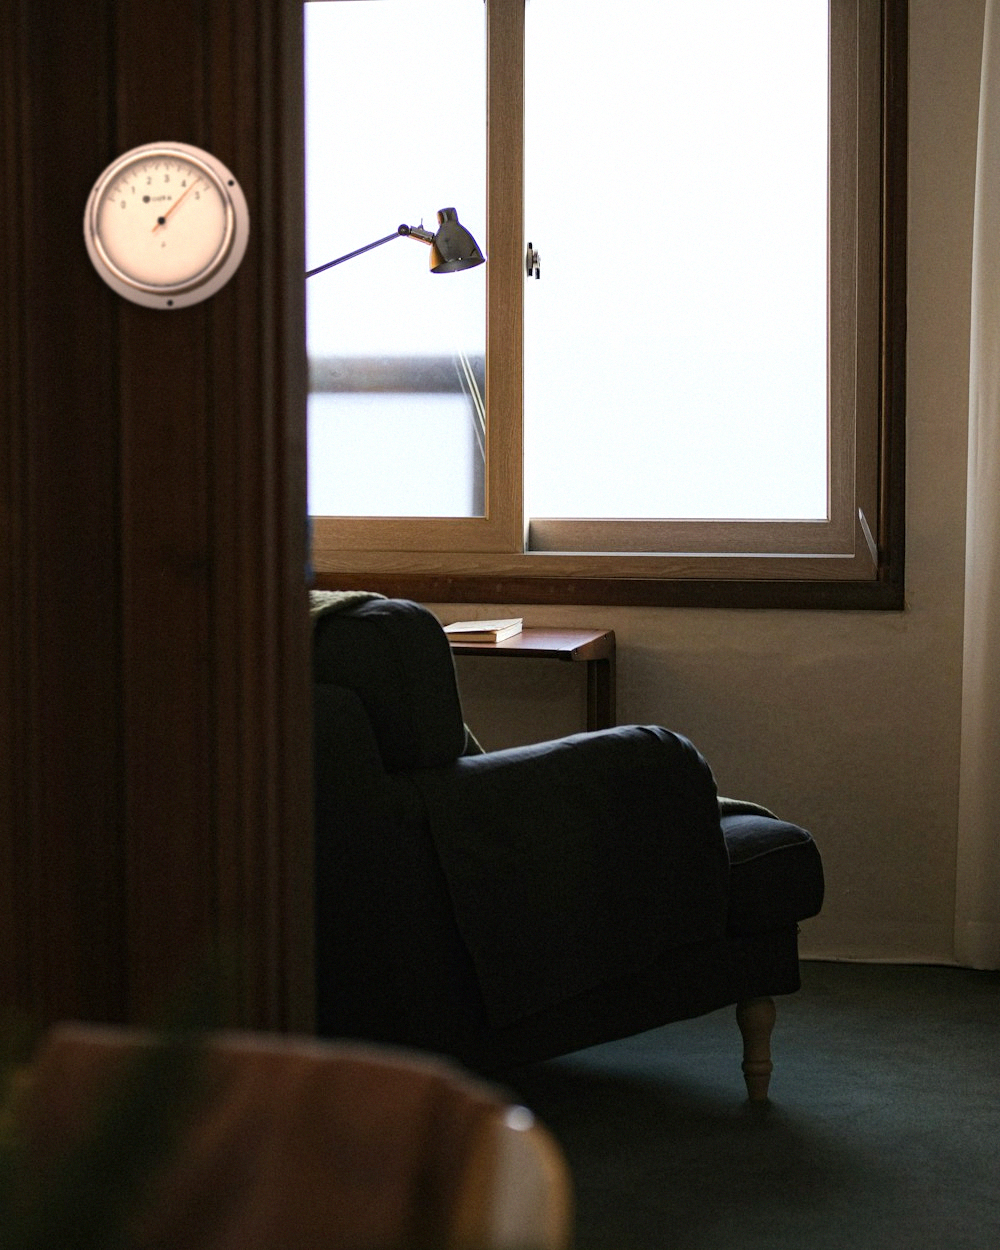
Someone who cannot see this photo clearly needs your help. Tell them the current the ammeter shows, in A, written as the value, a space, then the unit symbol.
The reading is 4.5 A
